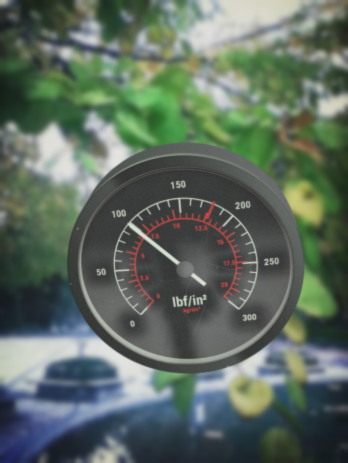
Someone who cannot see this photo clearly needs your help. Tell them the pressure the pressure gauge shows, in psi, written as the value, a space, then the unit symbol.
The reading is 100 psi
